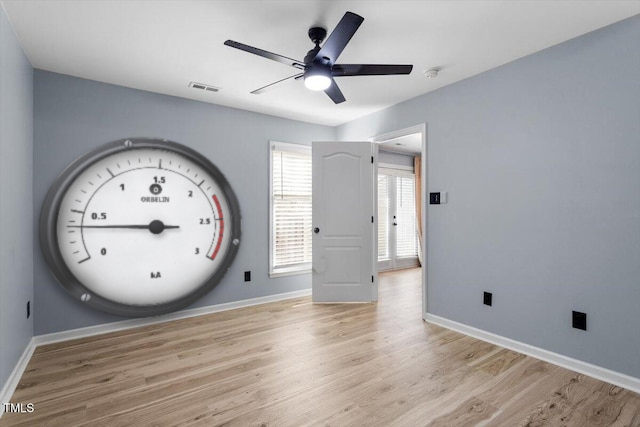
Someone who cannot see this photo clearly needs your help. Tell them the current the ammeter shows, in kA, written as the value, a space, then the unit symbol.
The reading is 0.35 kA
